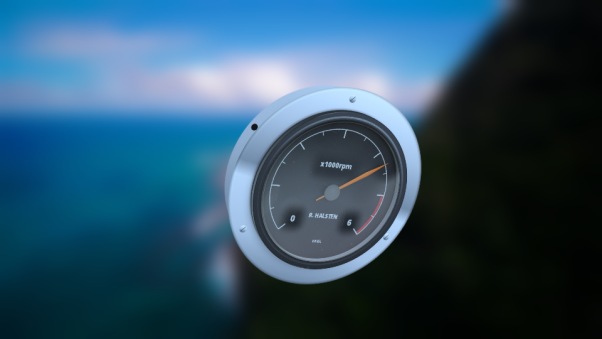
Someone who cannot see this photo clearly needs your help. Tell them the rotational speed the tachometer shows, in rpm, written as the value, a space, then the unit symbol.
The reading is 4250 rpm
